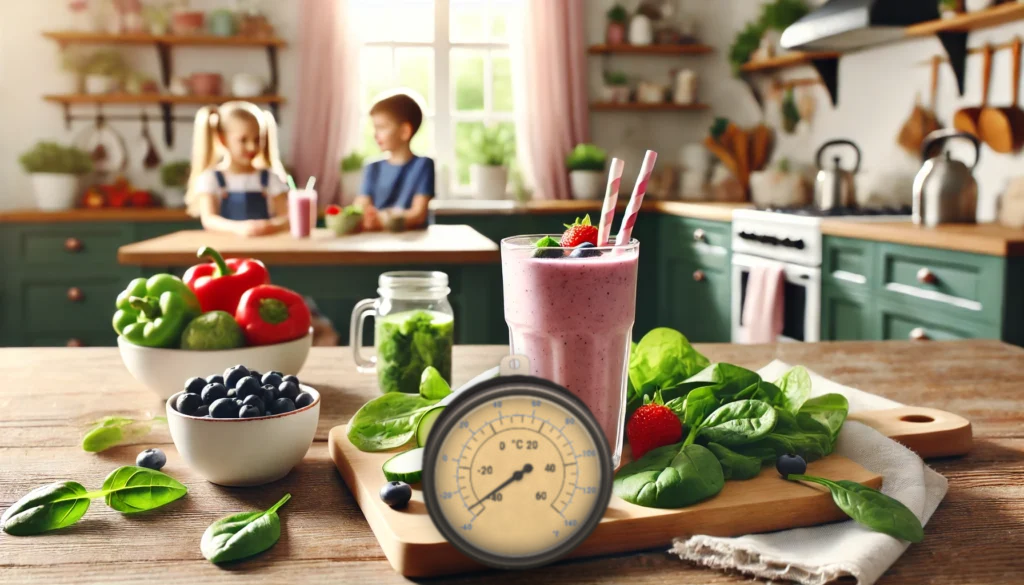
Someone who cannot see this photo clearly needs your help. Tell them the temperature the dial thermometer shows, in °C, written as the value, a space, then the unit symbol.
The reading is -36 °C
